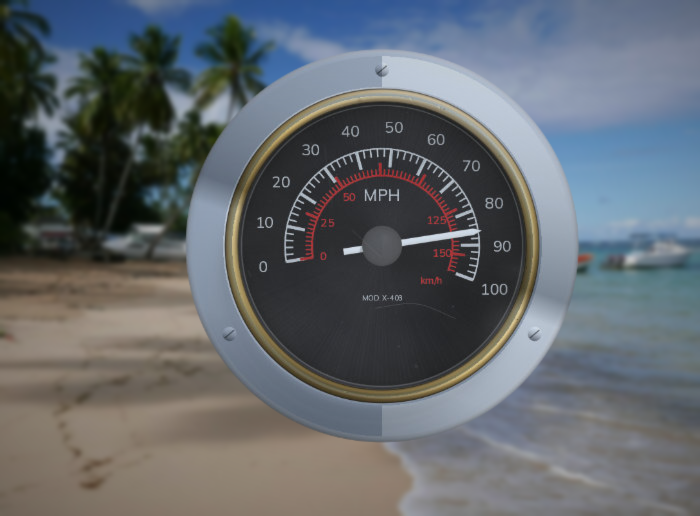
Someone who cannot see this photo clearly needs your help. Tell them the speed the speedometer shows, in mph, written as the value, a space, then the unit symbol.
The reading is 86 mph
